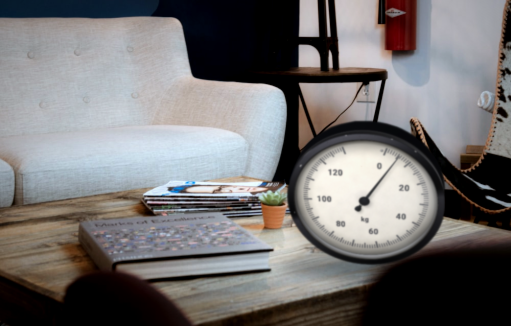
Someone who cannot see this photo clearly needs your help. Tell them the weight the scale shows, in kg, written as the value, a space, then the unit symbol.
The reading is 5 kg
